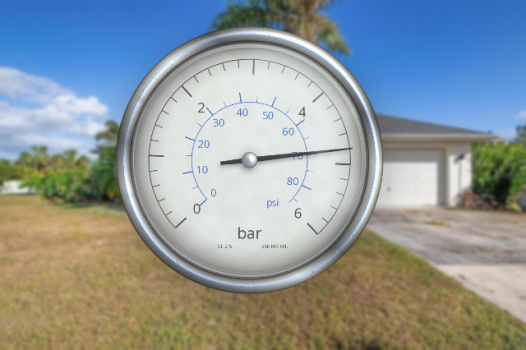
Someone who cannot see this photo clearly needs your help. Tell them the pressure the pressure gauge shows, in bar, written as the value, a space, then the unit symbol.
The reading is 4.8 bar
